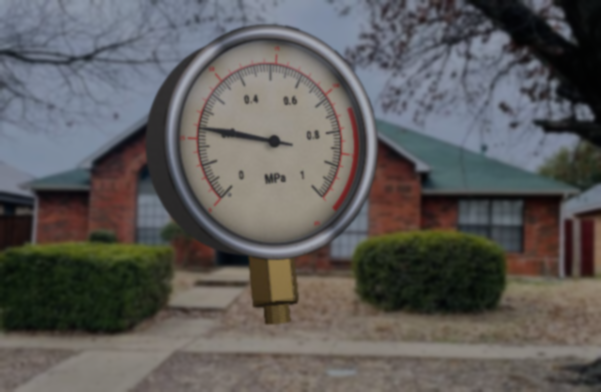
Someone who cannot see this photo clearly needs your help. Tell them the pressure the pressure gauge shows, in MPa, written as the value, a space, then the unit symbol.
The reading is 0.2 MPa
